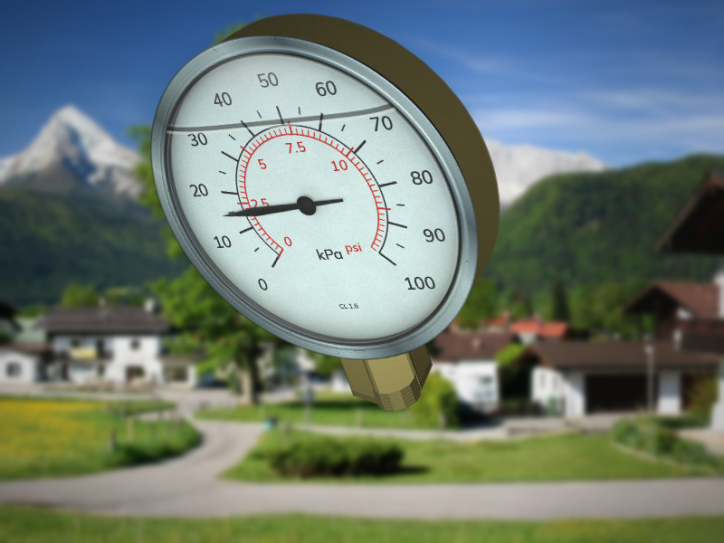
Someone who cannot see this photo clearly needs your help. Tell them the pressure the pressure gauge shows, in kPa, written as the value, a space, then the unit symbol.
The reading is 15 kPa
